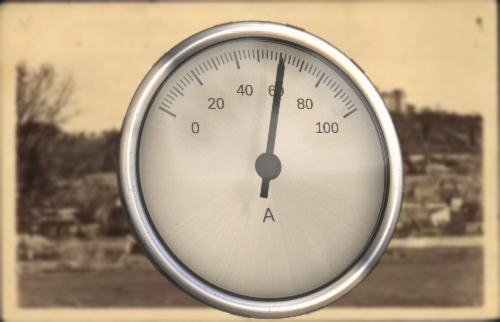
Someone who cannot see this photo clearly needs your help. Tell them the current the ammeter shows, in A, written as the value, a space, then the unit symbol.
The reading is 60 A
